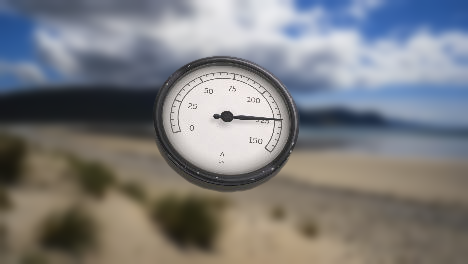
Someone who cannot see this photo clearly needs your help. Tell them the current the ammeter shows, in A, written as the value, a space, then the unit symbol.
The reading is 125 A
